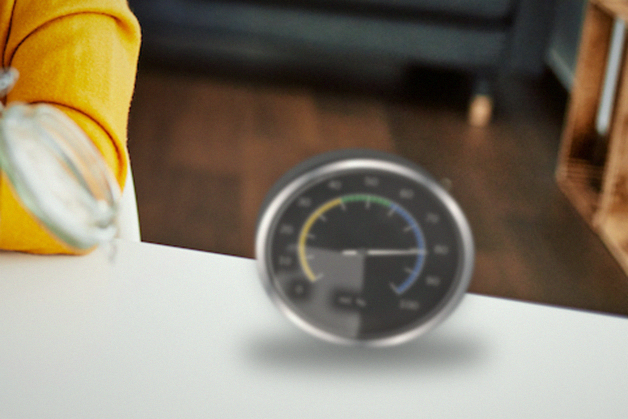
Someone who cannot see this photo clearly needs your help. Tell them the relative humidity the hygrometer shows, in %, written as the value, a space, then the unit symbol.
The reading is 80 %
